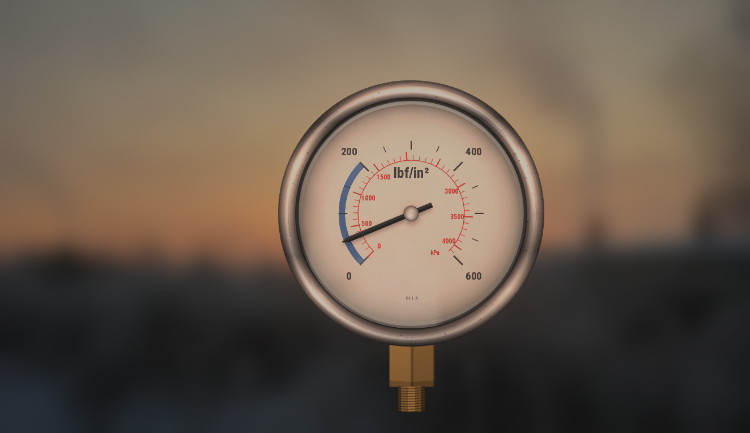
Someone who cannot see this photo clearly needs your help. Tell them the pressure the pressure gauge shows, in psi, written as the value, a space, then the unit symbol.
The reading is 50 psi
